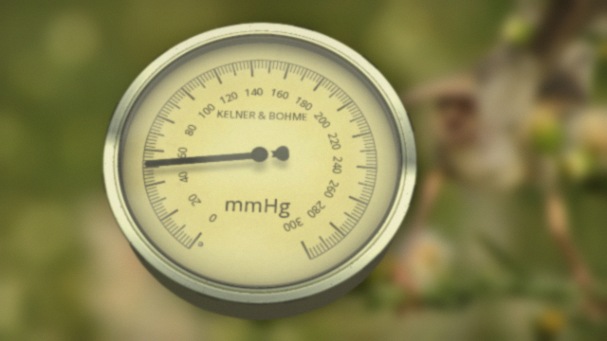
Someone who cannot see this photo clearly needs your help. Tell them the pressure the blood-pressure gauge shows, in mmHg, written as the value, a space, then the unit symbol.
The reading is 50 mmHg
